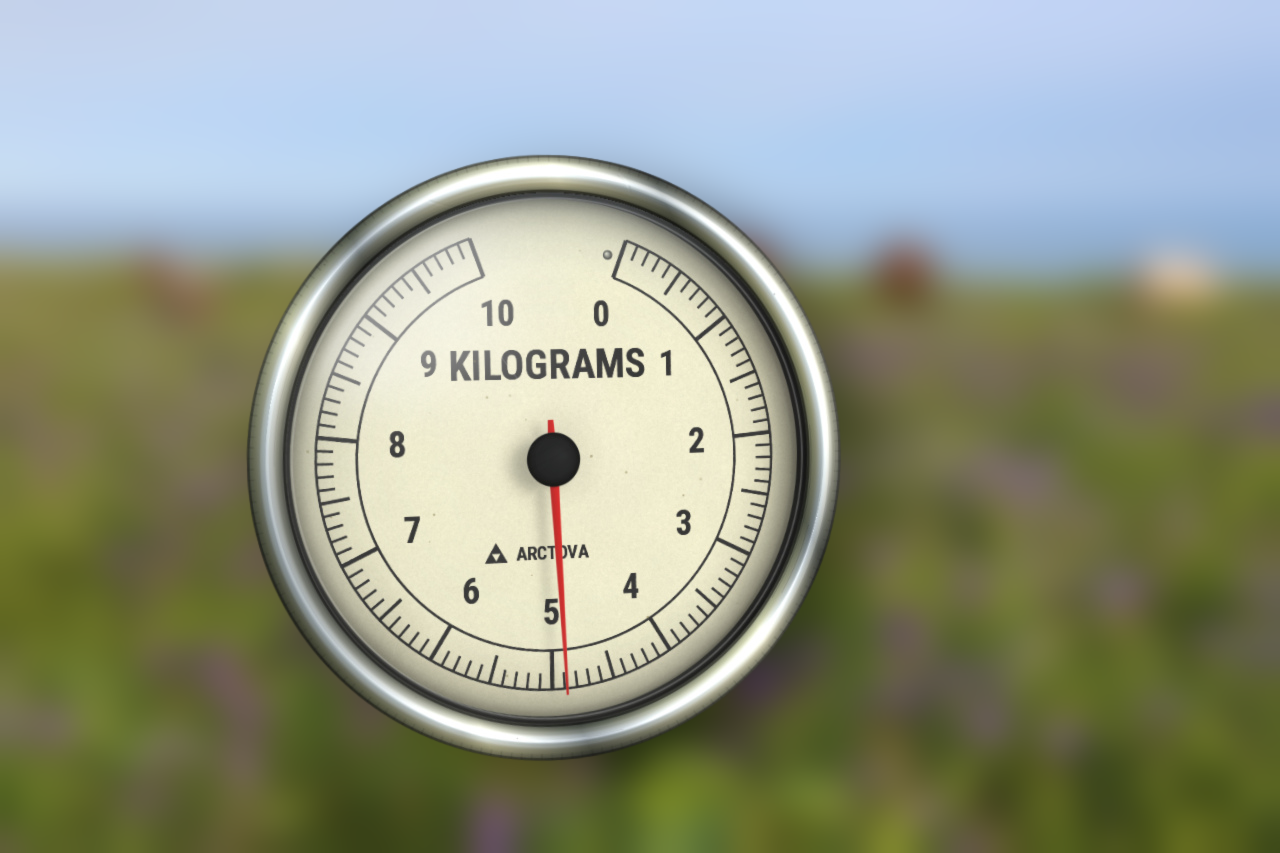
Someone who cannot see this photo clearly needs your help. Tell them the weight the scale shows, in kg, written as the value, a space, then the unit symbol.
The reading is 4.9 kg
